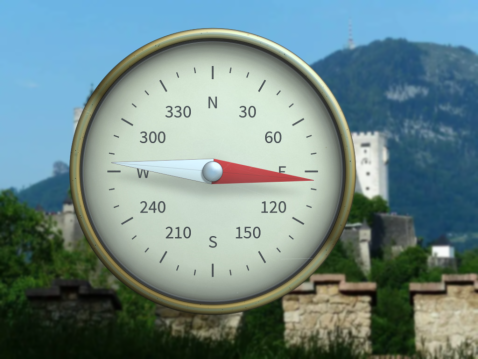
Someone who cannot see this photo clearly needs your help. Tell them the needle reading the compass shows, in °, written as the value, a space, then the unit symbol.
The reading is 95 °
